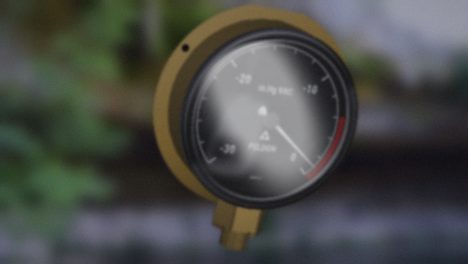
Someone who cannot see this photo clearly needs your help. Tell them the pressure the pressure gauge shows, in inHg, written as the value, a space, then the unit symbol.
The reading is -1 inHg
